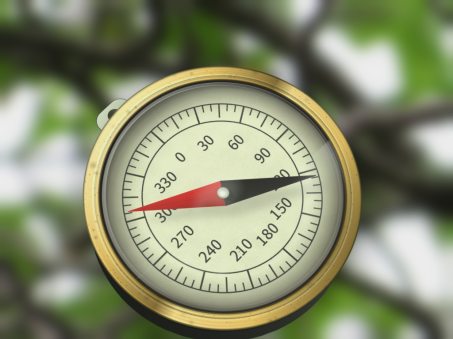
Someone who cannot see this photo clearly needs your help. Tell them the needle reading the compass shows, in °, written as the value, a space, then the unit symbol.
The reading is 305 °
